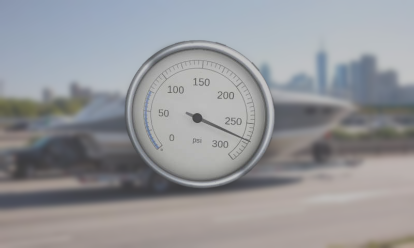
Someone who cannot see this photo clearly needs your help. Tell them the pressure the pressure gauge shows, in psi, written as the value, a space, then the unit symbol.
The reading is 270 psi
